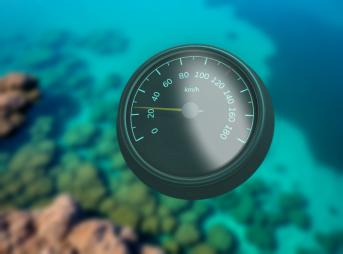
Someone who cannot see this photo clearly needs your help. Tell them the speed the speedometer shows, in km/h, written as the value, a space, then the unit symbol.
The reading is 25 km/h
